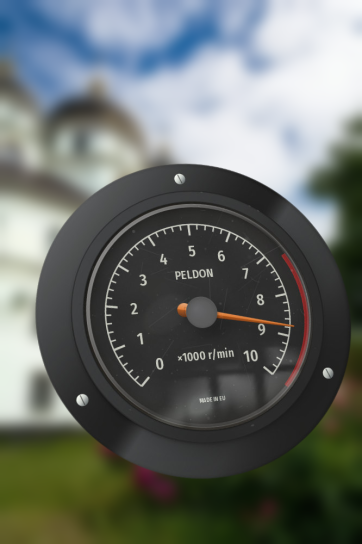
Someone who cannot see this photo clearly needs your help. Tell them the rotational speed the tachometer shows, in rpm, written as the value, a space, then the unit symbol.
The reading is 8800 rpm
